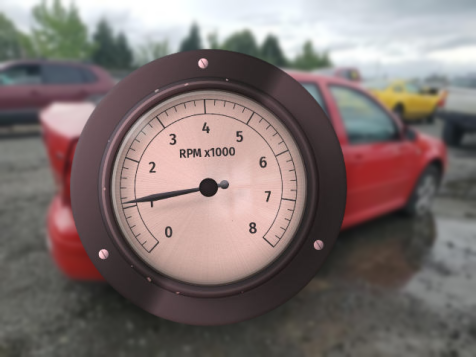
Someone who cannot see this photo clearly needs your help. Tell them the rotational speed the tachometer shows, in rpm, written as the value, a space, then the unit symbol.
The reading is 1100 rpm
